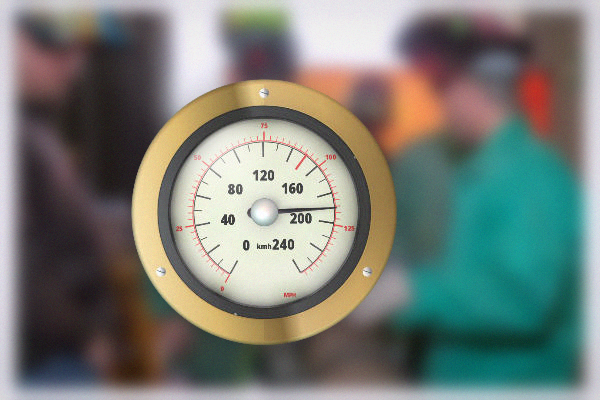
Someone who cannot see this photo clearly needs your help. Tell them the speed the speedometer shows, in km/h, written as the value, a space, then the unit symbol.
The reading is 190 km/h
